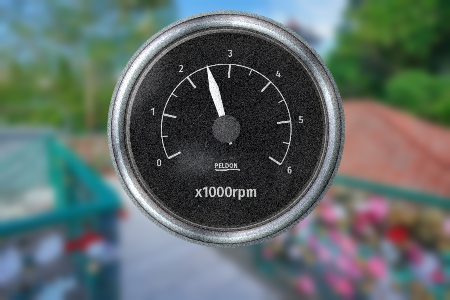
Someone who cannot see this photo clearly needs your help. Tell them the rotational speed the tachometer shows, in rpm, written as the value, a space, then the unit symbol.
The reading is 2500 rpm
